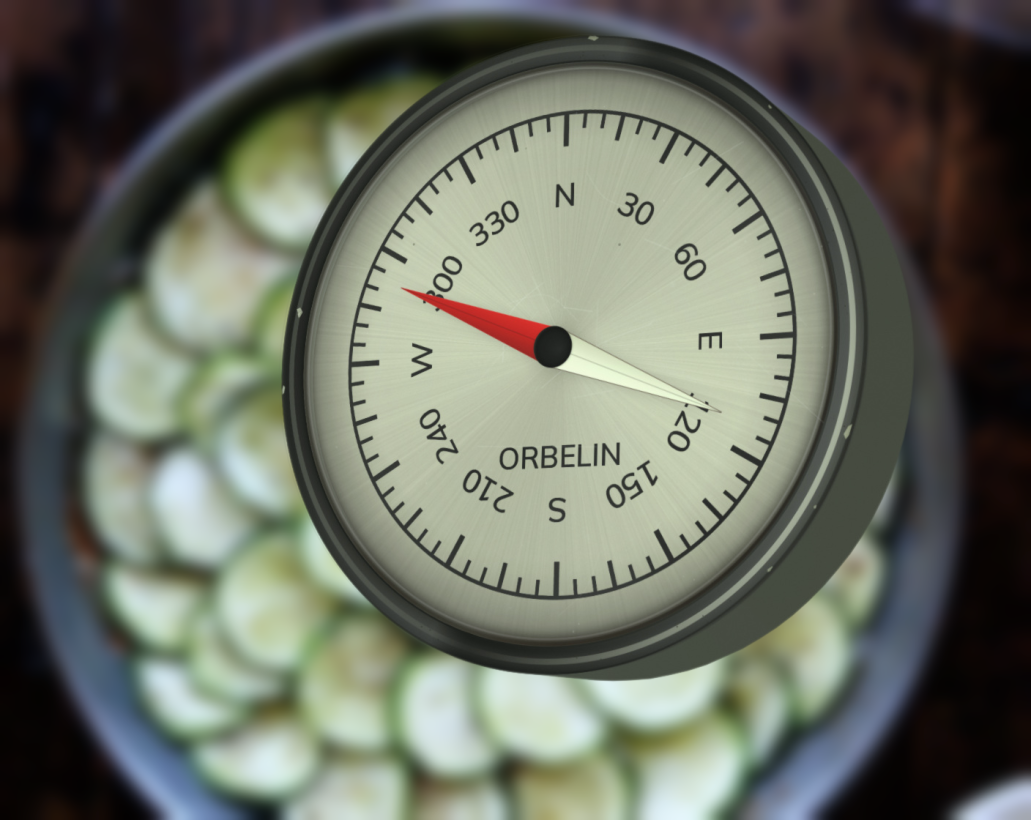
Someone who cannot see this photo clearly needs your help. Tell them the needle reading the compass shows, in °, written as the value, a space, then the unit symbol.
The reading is 292.5 °
